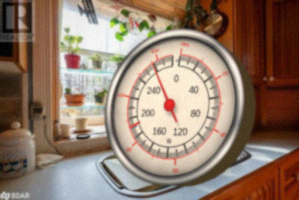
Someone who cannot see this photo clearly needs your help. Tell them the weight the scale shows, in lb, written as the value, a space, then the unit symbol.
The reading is 260 lb
